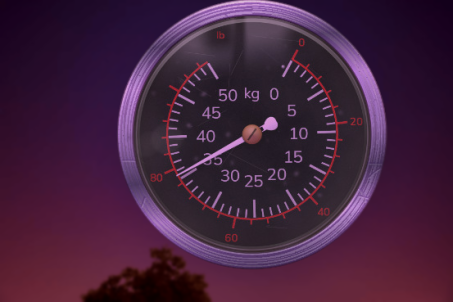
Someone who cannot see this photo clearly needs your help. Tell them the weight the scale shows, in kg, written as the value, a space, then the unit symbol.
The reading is 35.5 kg
